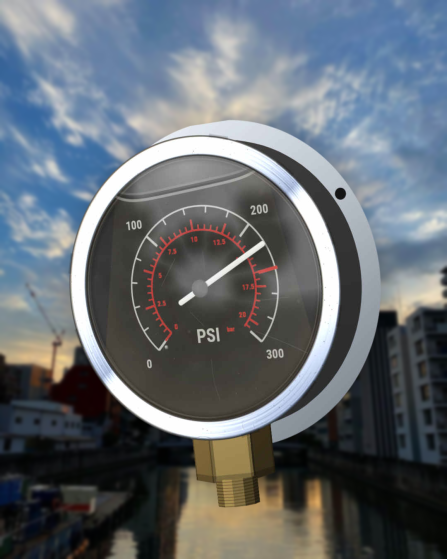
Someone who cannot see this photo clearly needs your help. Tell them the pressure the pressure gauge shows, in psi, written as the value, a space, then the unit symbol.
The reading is 220 psi
